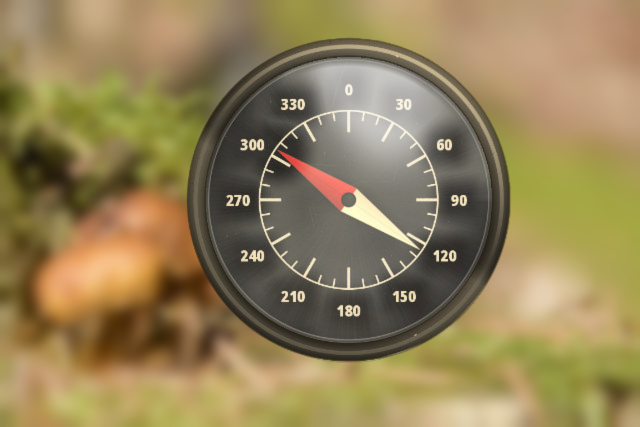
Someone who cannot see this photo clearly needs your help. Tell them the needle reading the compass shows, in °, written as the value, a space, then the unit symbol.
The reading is 305 °
